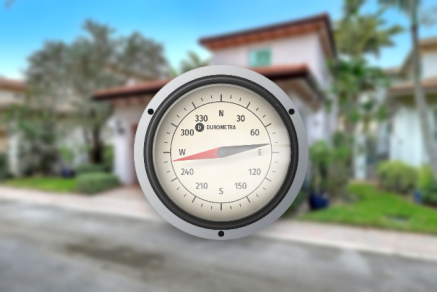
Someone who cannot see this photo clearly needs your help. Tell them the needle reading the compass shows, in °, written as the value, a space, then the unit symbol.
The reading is 260 °
